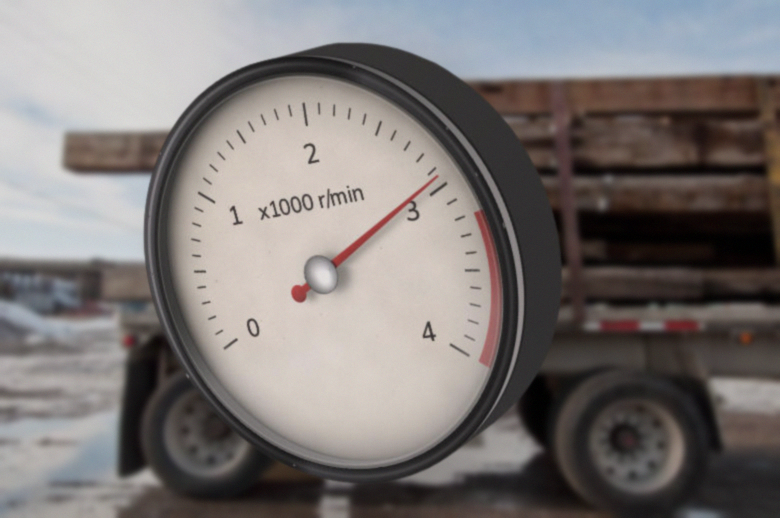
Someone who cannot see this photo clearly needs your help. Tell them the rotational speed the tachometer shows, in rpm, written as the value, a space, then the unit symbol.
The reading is 2950 rpm
